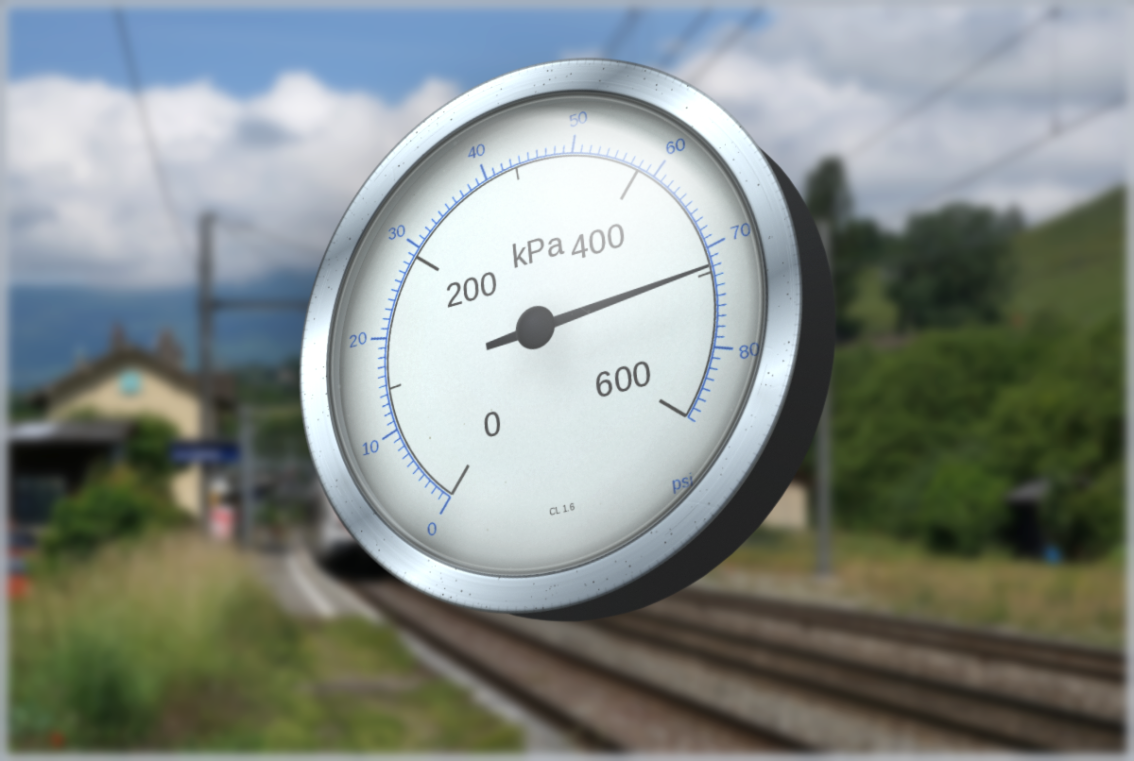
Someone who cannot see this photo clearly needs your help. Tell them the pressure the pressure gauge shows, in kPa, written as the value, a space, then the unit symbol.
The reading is 500 kPa
